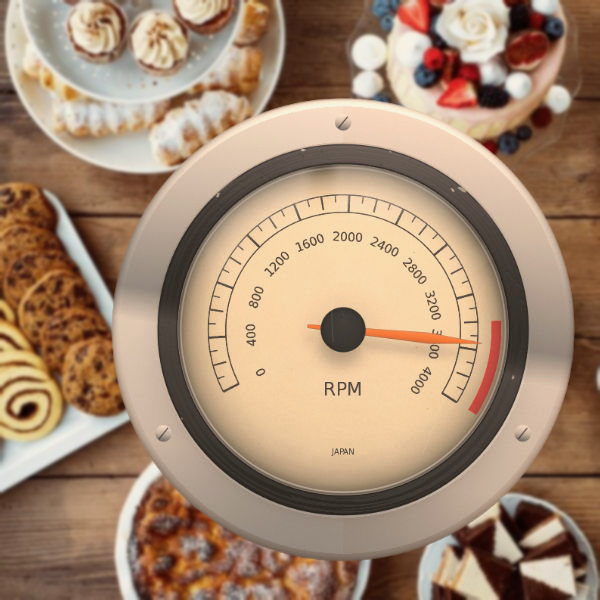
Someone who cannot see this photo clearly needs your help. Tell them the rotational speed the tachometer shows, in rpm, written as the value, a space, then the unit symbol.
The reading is 3550 rpm
